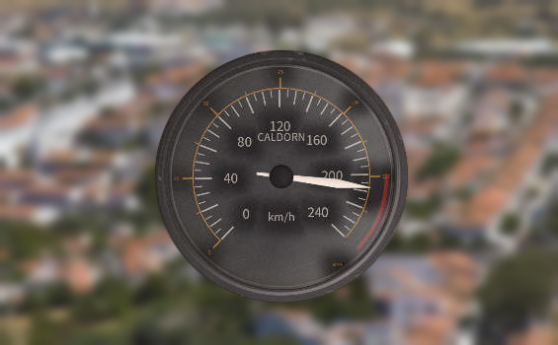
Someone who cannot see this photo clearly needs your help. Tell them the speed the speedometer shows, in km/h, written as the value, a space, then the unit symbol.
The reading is 207.5 km/h
